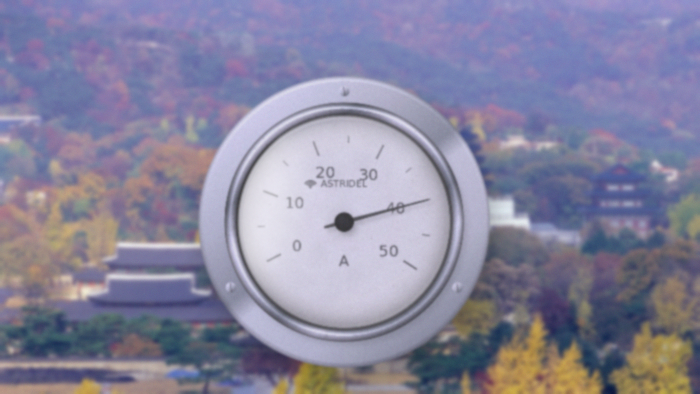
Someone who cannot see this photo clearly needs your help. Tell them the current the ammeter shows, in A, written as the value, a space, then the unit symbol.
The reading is 40 A
